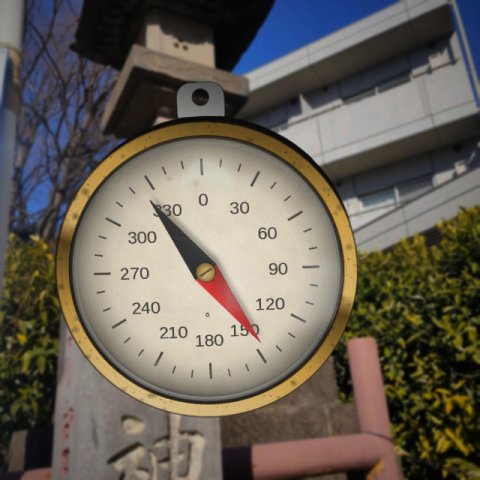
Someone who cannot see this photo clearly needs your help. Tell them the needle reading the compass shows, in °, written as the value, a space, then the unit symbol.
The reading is 145 °
